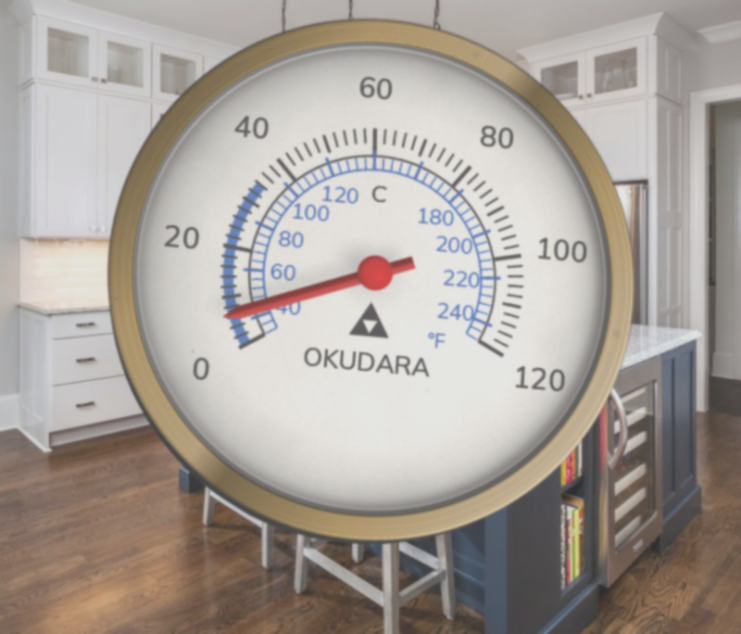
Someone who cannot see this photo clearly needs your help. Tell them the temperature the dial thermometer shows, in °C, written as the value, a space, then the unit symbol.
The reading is 6 °C
